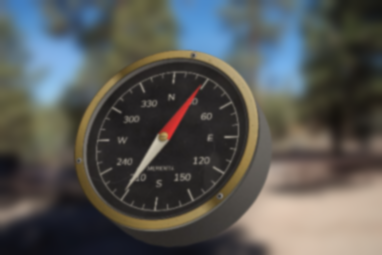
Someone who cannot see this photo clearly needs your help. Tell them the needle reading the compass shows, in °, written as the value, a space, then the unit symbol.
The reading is 30 °
